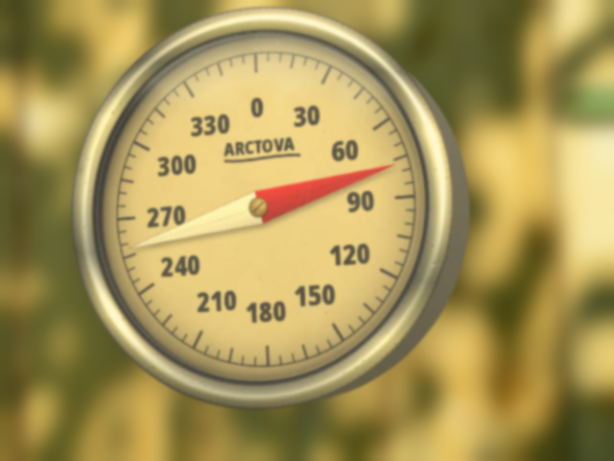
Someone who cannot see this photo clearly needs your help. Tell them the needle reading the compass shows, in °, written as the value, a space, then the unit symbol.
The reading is 77.5 °
